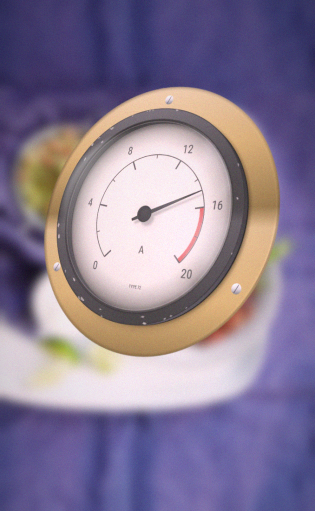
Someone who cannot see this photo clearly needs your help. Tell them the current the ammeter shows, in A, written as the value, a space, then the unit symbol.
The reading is 15 A
